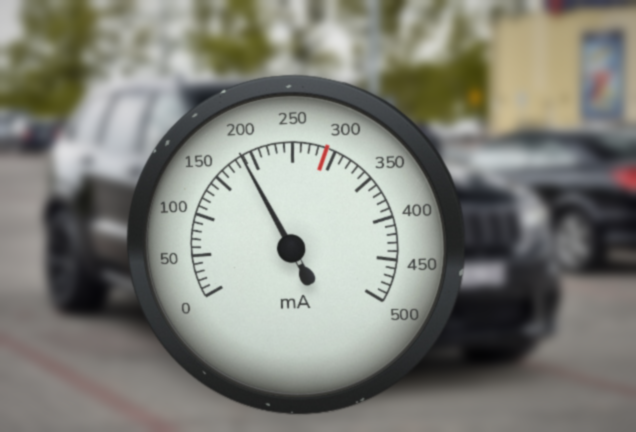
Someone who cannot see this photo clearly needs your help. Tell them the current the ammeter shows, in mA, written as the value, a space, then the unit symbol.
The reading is 190 mA
